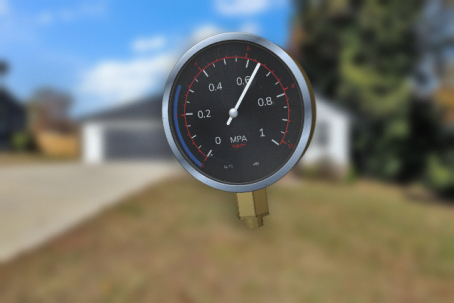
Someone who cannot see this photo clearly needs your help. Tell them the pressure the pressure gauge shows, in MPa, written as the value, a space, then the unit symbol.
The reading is 0.65 MPa
